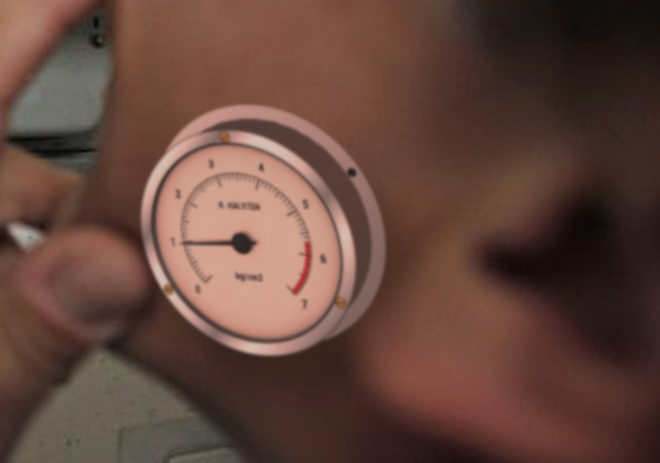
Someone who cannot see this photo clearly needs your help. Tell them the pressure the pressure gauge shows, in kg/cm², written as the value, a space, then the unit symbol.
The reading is 1 kg/cm²
